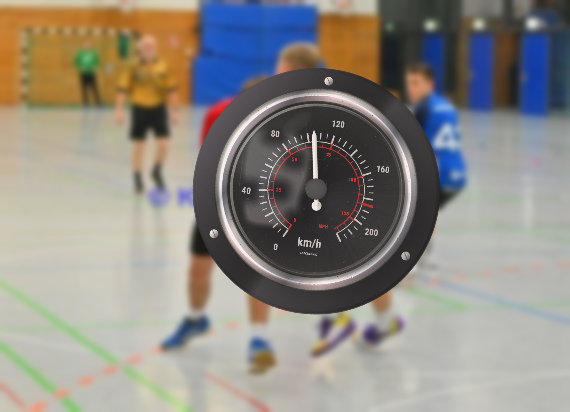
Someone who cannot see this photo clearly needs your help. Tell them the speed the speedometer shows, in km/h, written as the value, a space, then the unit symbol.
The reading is 105 km/h
